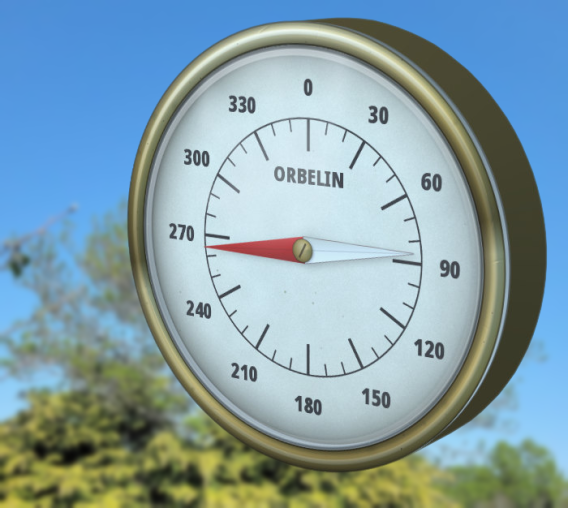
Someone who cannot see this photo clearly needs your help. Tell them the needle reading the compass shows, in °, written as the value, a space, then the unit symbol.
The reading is 265 °
